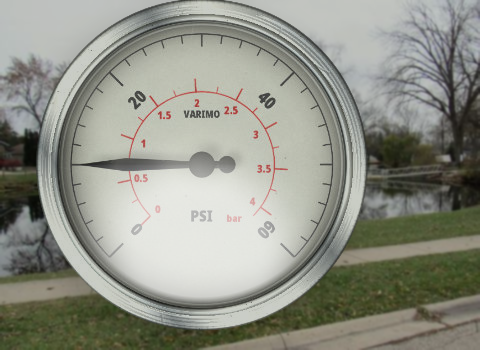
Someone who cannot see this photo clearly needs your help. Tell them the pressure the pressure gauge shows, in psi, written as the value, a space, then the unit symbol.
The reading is 10 psi
